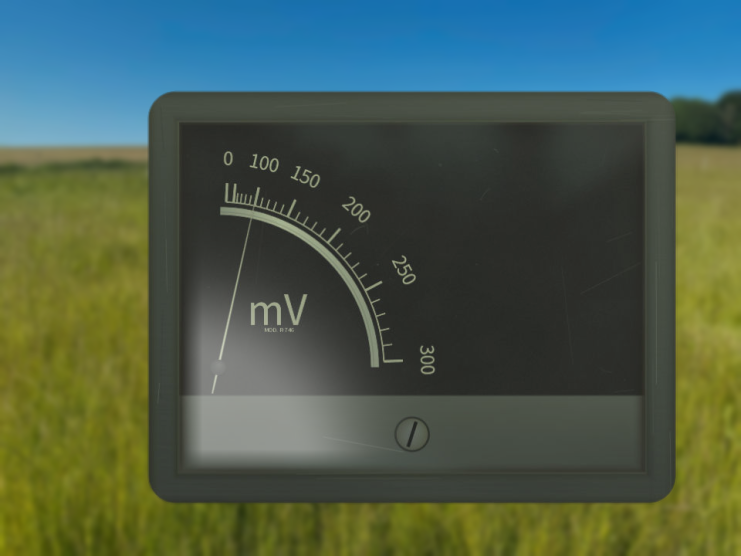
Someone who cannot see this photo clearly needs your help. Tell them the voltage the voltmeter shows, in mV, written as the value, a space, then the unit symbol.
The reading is 100 mV
